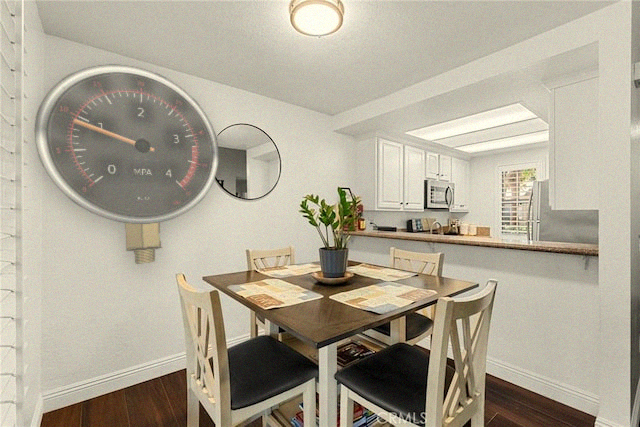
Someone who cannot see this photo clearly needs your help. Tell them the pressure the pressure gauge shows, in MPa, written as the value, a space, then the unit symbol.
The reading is 0.9 MPa
